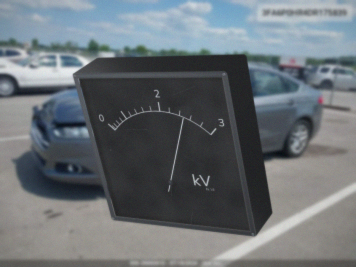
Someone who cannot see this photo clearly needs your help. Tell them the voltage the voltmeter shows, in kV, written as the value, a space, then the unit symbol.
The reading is 2.5 kV
